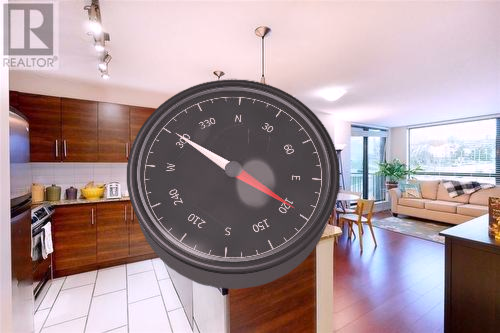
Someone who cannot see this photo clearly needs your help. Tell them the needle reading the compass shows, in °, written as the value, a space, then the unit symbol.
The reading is 120 °
